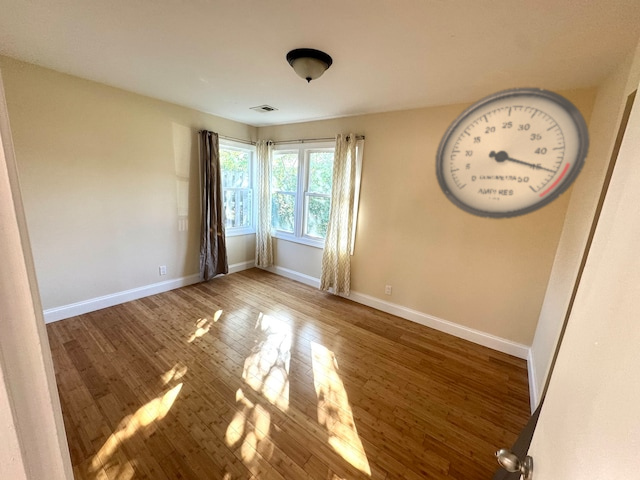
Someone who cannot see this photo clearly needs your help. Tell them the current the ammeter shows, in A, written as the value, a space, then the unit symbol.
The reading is 45 A
